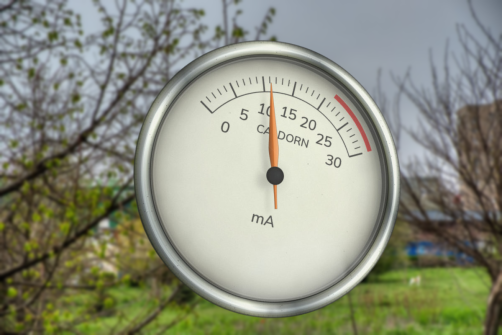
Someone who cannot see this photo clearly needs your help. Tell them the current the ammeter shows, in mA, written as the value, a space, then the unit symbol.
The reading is 11 mA
